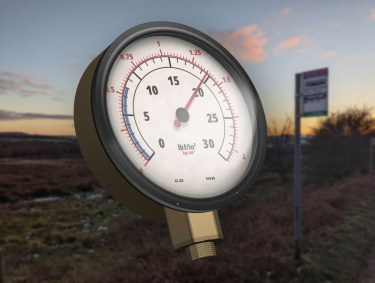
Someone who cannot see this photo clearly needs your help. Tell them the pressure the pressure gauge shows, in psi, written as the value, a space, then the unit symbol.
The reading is 19.5 psi
